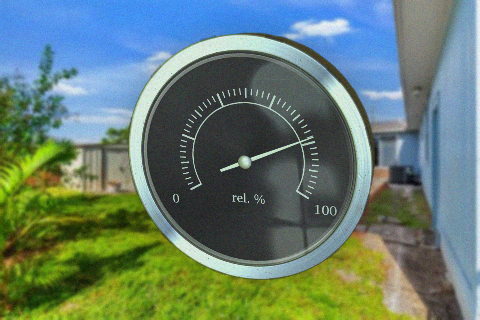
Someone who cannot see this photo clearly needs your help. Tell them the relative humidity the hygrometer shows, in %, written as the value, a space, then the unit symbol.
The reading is 78 %
